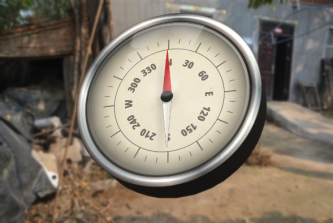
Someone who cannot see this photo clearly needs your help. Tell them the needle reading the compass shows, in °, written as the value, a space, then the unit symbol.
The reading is 0 °
